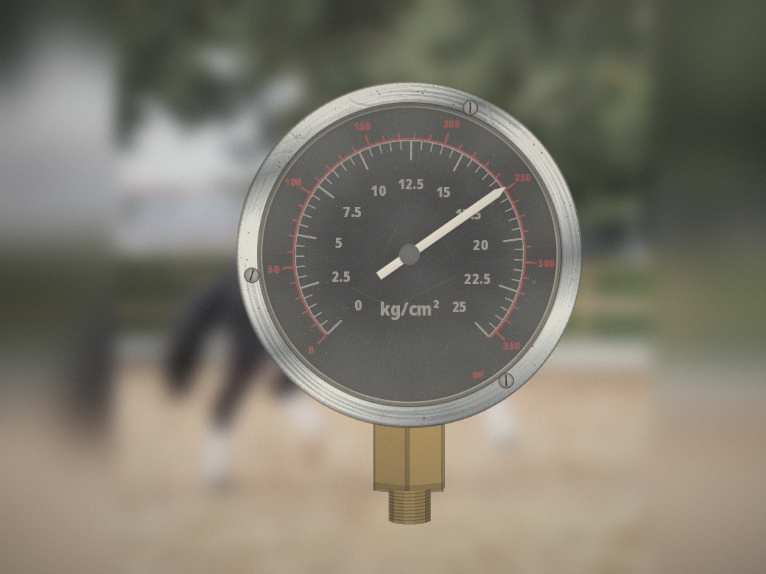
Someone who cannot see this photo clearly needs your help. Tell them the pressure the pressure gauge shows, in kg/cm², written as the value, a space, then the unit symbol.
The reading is 17.5 kg/cm²
